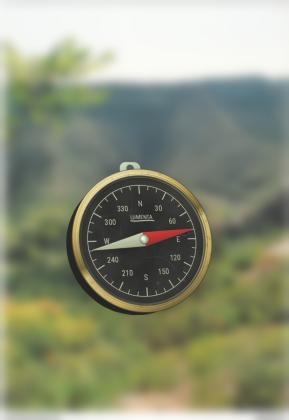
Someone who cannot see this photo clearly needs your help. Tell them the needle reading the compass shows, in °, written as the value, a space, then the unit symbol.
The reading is 80 °
